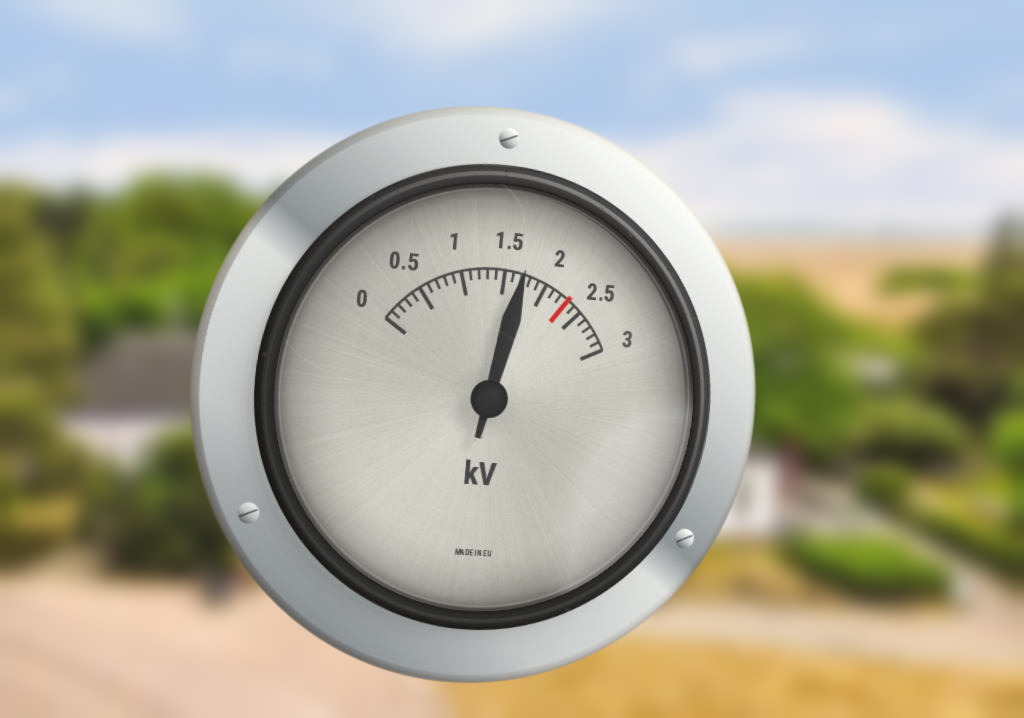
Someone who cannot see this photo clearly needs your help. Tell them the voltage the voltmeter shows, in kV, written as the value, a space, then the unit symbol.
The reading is 1.7 kV
